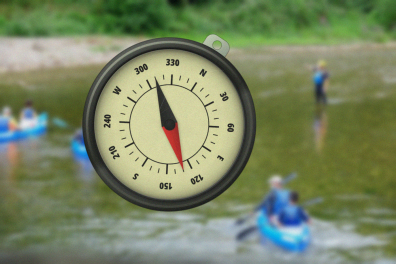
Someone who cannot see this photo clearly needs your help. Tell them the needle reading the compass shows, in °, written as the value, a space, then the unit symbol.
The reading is 130 °
